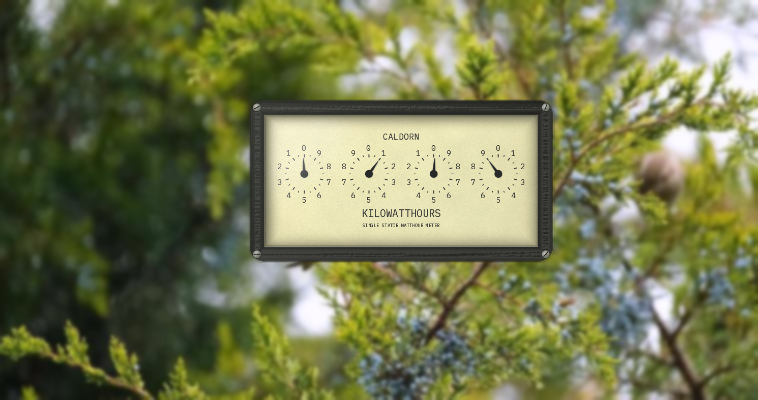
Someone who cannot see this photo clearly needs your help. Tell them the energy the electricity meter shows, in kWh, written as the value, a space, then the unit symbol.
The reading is 99 kWh
